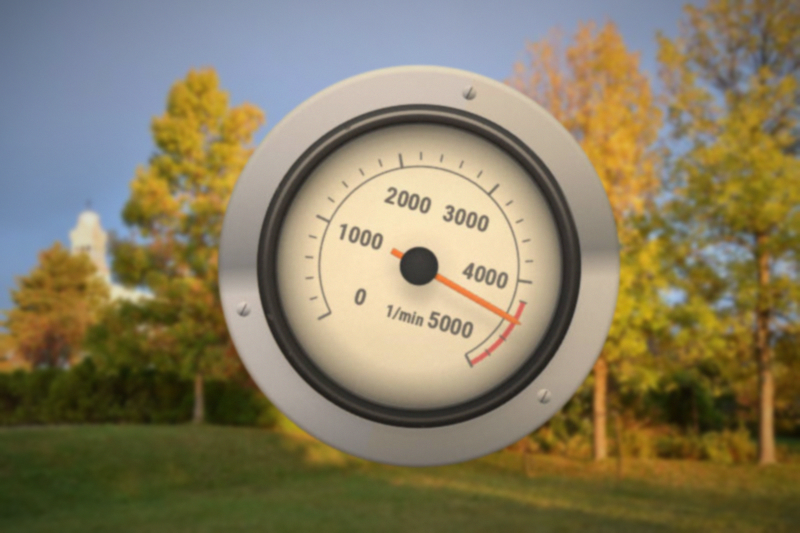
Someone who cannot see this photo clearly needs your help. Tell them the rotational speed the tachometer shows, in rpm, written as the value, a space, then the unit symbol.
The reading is 4400 rpm
